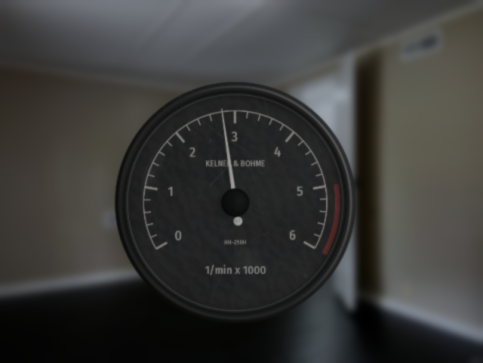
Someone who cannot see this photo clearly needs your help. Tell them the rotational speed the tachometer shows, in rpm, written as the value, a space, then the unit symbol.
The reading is 2800 rpm
